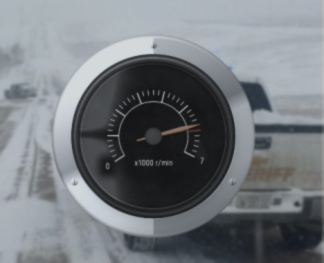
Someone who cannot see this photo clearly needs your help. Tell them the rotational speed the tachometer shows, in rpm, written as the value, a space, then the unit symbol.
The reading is 5800 rpm
